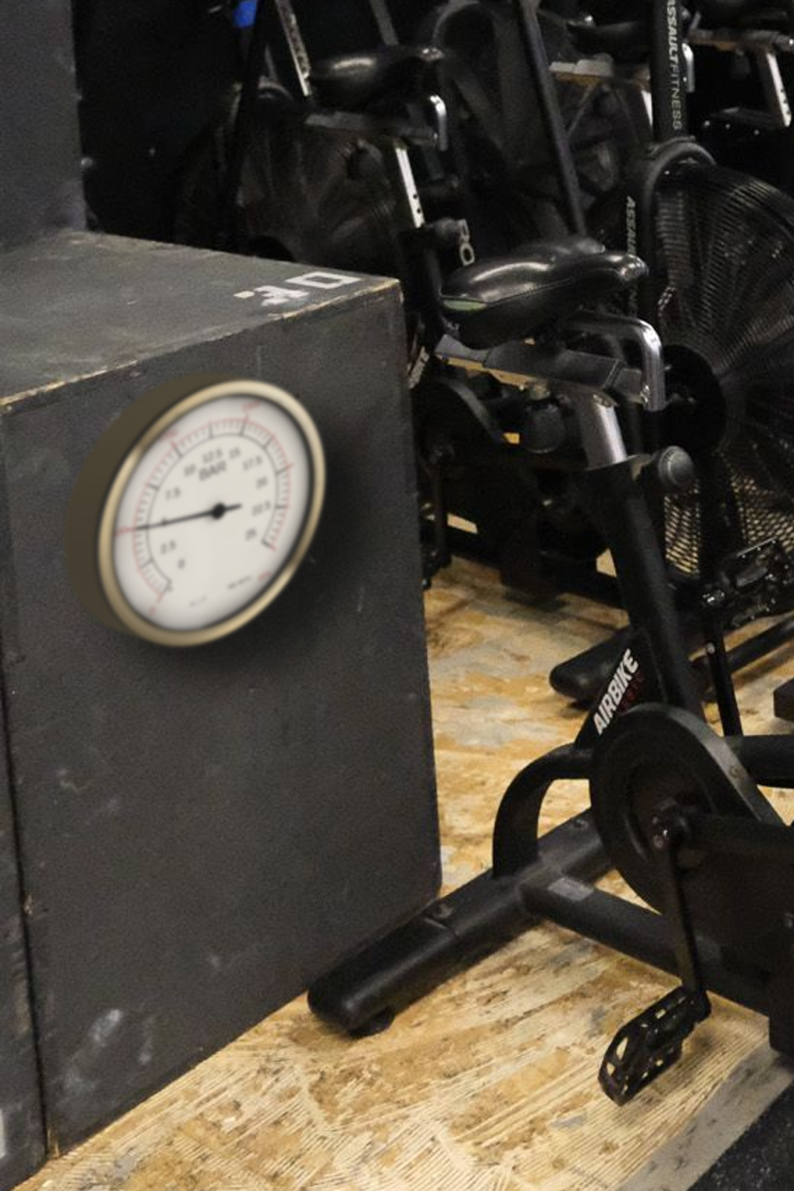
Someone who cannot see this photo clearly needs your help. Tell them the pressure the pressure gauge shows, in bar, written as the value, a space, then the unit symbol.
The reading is 5 bar
